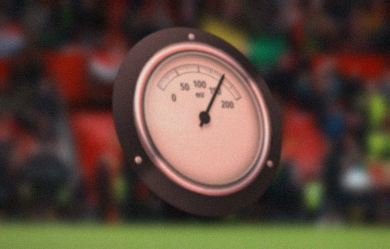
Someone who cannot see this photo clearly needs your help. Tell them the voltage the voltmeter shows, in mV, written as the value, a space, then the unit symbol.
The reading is 150 mV
